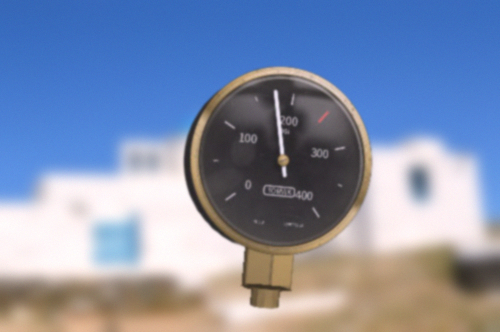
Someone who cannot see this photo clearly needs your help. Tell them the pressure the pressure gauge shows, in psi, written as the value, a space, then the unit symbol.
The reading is 175 psi
